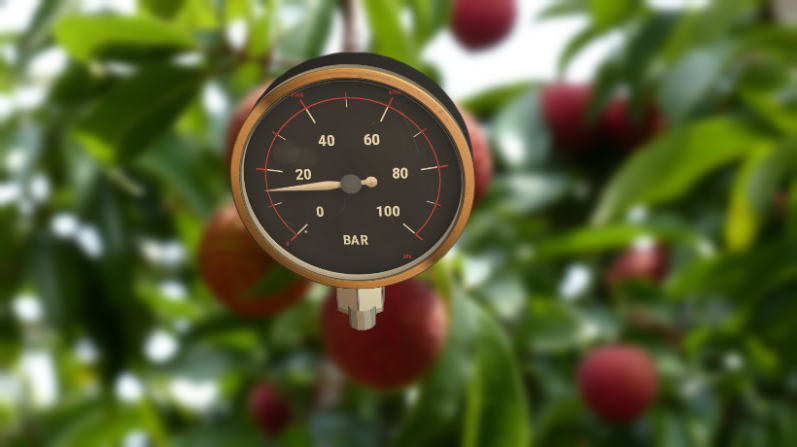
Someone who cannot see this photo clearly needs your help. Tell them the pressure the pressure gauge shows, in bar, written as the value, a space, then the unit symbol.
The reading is 15 bar
